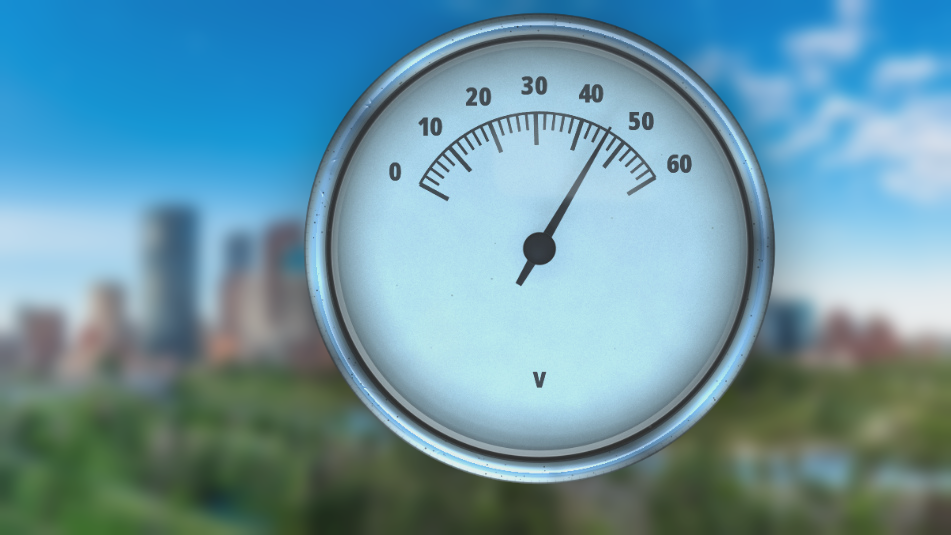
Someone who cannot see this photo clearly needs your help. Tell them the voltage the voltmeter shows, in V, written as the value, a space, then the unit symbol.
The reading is 46 V
